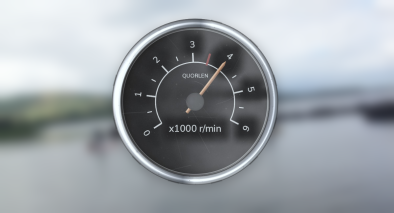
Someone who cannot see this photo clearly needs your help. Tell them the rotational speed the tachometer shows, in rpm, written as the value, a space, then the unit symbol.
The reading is 4000 rpm
